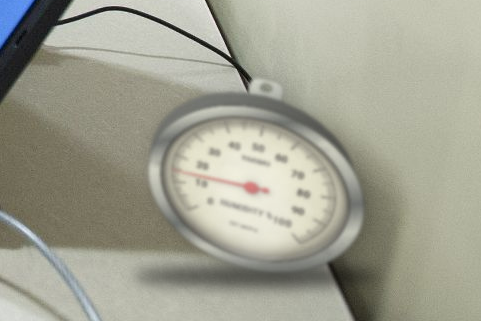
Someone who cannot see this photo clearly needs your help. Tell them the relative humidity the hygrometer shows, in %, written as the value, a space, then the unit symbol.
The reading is 15 %
